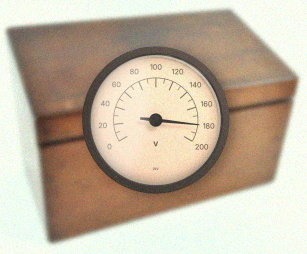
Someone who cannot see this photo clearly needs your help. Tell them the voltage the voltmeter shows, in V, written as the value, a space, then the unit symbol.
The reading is 180 V
